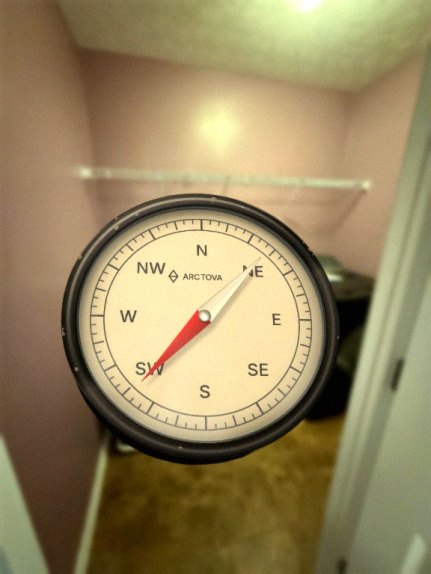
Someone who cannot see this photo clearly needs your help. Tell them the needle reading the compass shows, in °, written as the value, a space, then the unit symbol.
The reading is 222.5 °
